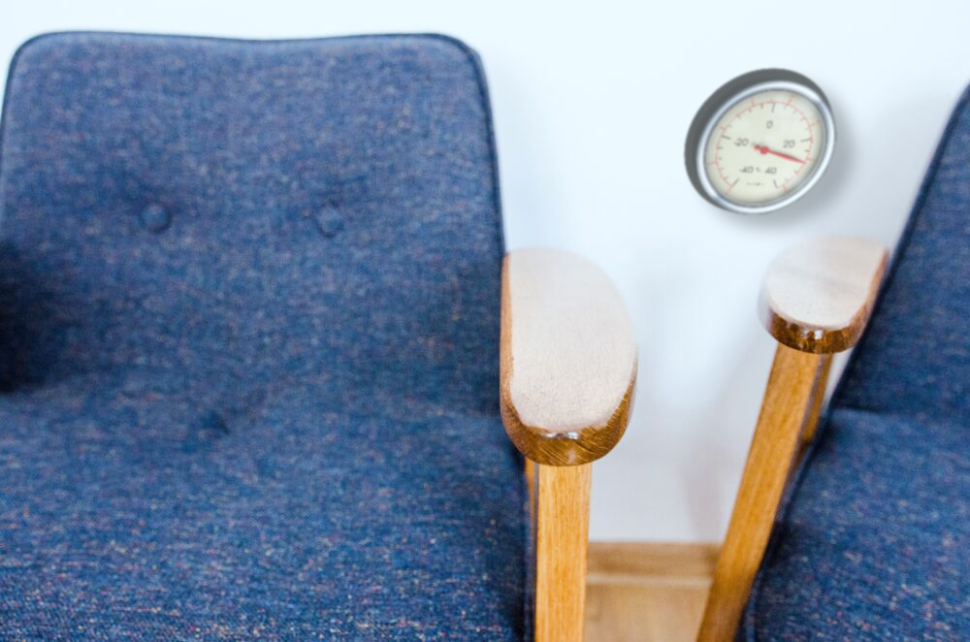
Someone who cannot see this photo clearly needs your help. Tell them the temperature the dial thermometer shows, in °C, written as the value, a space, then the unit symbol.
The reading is 28 °C
